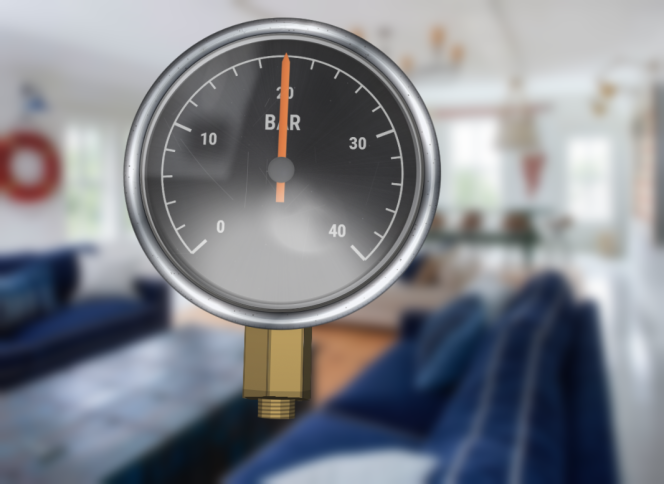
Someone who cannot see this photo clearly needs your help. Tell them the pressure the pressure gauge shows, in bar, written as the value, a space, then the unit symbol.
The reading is 20 bar
